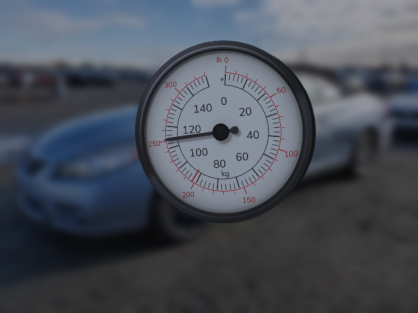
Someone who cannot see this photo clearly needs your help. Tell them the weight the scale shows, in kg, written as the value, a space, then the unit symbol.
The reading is 114 kg
